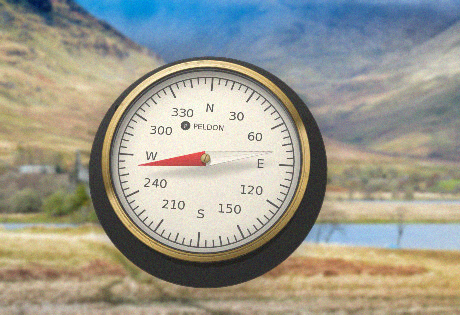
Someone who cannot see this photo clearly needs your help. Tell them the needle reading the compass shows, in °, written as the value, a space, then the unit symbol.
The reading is 260 °
